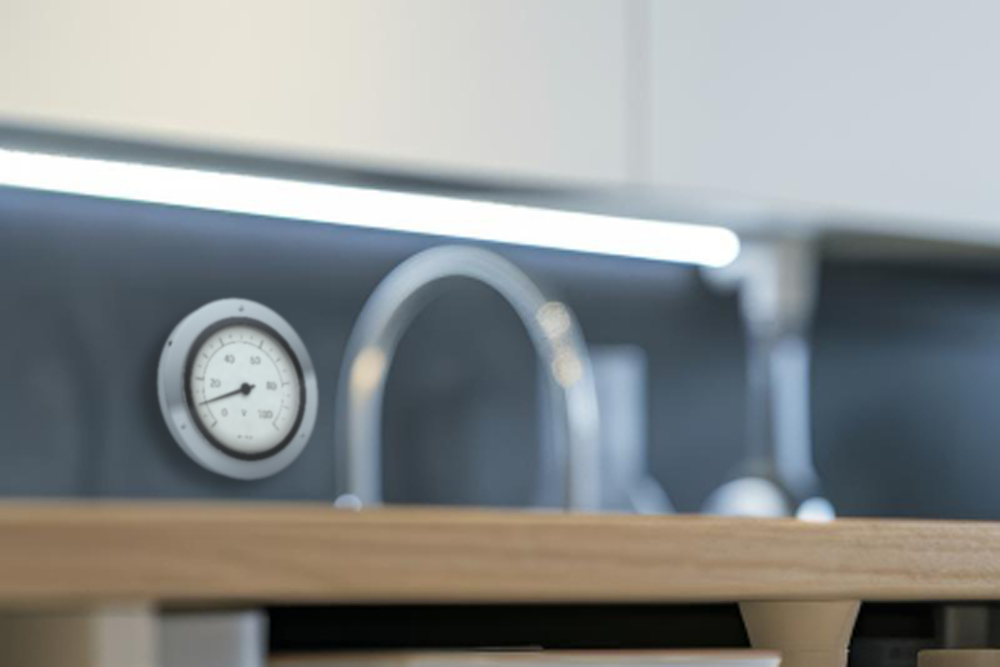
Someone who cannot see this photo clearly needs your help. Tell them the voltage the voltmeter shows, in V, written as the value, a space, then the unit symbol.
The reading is 10 V
